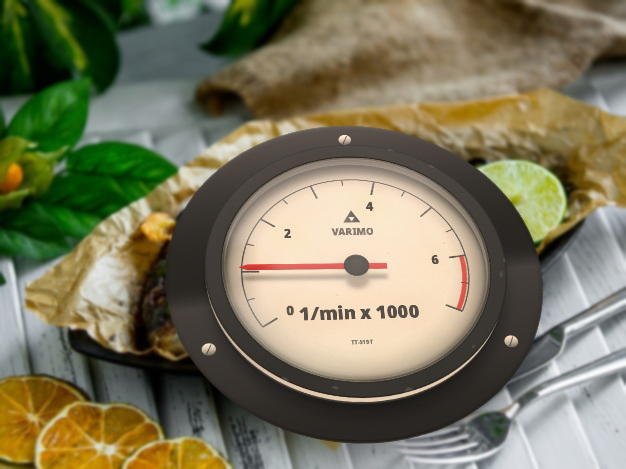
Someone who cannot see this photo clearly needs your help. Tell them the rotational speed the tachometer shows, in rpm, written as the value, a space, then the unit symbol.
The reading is 1000 rpm
